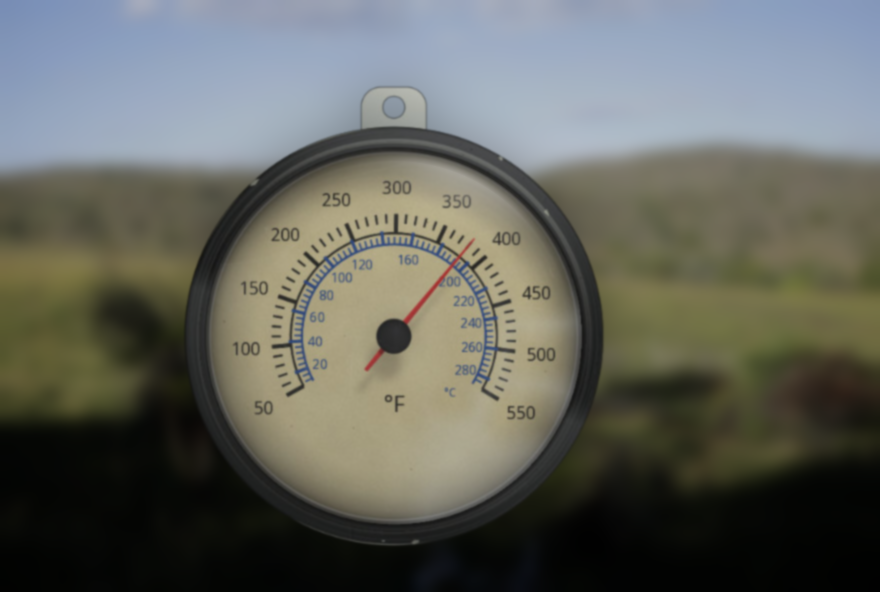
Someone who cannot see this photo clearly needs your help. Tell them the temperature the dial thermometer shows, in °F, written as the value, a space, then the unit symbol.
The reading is 380 °F
